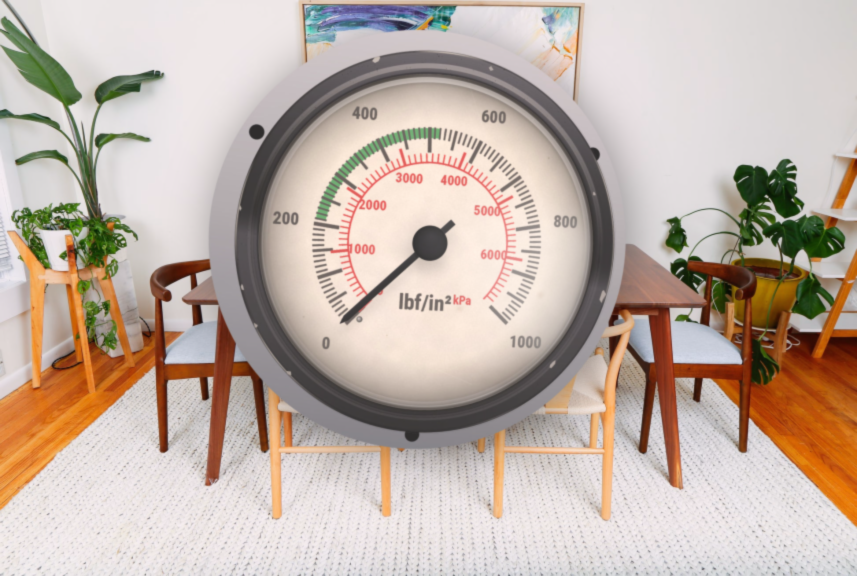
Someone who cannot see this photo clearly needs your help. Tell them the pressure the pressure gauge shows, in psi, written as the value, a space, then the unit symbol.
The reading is 10 psi
